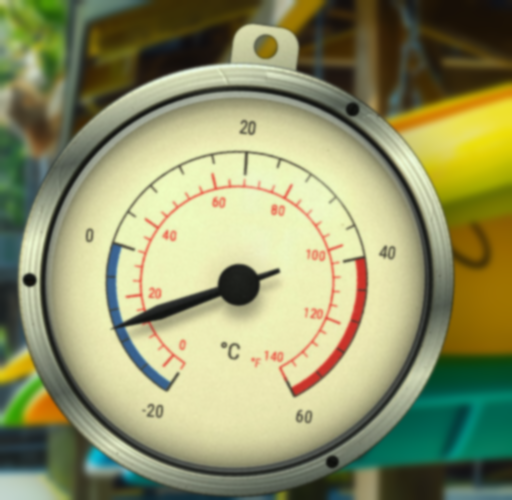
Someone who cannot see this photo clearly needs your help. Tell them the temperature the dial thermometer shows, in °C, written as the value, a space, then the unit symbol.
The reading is -10 °C
